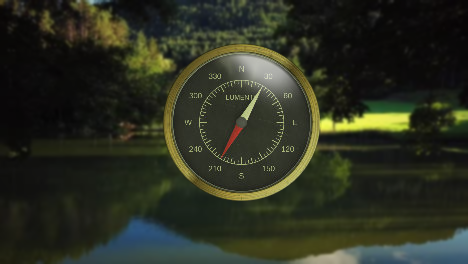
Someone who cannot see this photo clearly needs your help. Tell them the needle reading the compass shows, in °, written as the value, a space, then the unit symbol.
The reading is 210 °
